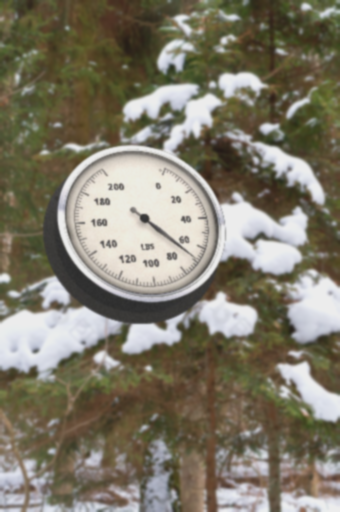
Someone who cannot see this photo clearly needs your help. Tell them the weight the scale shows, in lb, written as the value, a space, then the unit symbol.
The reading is 70 lb
